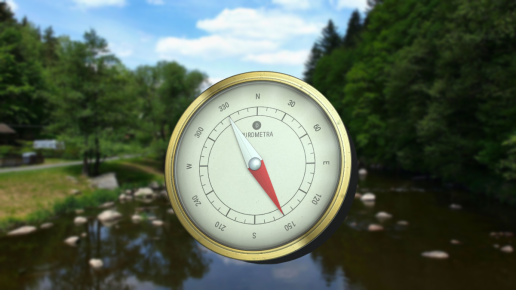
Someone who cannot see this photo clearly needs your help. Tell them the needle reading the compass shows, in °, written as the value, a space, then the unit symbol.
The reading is 150 °
